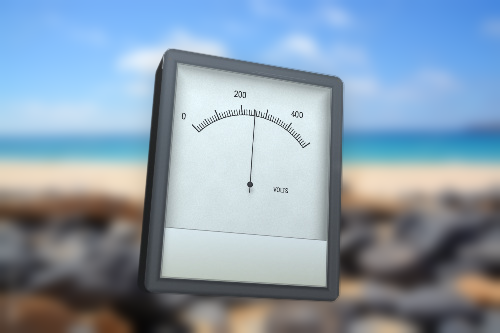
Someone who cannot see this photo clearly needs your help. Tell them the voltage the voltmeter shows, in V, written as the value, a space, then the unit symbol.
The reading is 250 V
